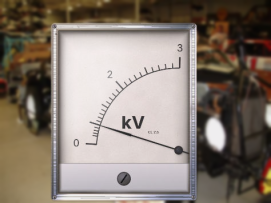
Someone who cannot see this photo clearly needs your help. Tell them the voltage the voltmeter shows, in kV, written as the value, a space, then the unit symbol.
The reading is 1 kV
